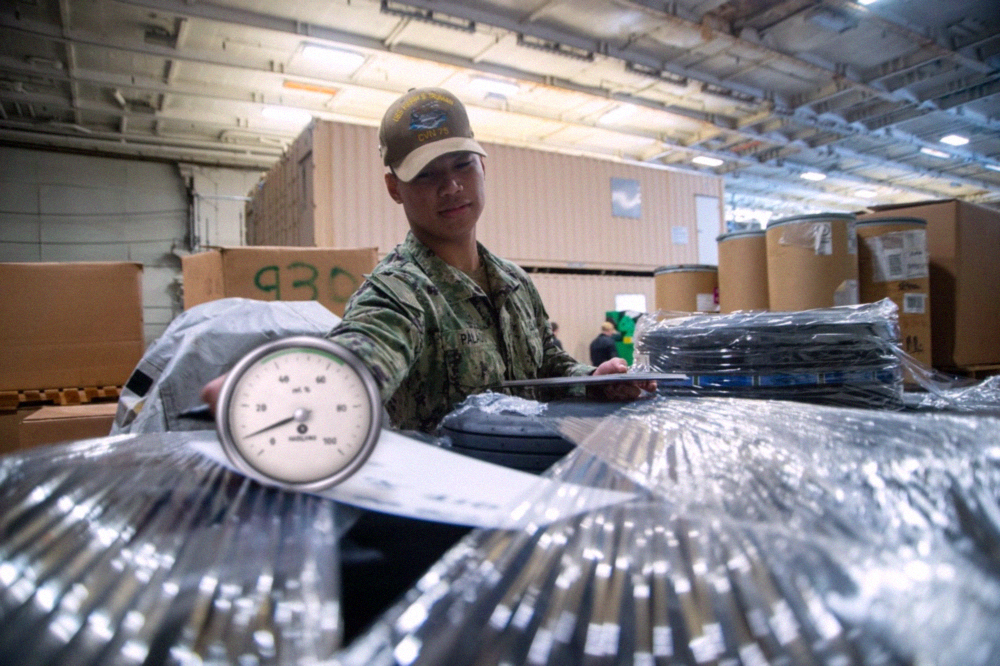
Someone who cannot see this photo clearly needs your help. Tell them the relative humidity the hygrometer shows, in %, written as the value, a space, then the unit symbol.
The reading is 8 %
